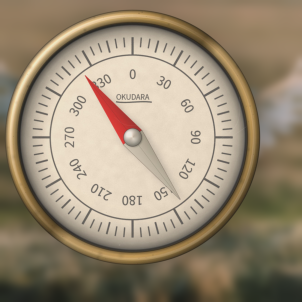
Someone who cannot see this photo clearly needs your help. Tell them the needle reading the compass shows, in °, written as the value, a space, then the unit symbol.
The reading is 322.5 °
